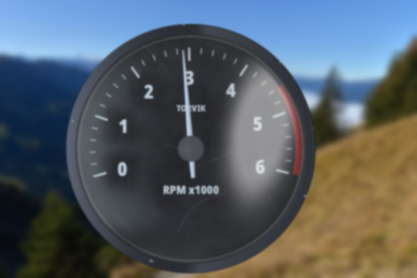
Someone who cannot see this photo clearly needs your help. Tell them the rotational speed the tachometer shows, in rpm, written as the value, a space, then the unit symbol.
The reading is 2900 rpm
